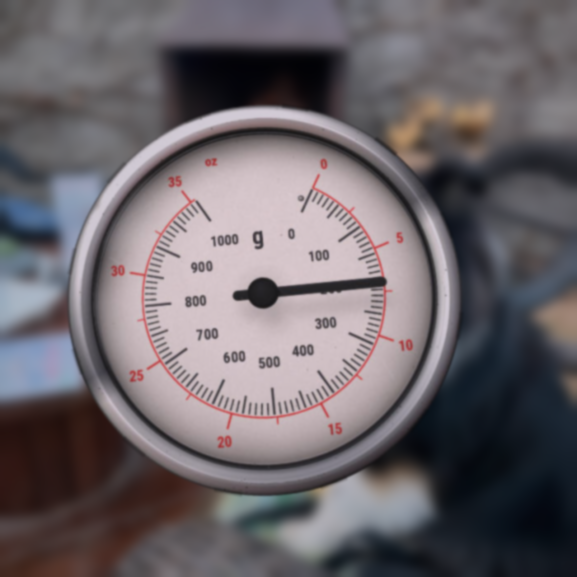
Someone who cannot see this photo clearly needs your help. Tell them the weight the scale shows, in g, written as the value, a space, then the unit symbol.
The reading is 200 g
